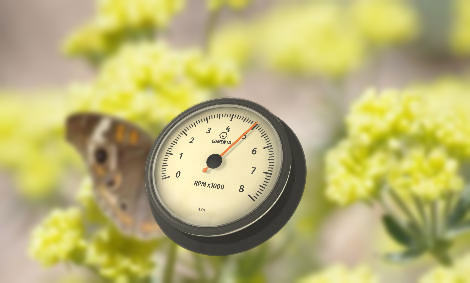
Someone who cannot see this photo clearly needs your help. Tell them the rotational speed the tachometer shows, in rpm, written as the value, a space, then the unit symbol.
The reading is 5000 rpm
